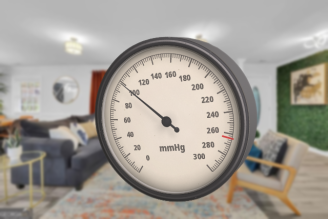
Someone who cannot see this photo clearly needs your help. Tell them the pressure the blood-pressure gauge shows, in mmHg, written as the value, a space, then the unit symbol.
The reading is 100 mmHg
